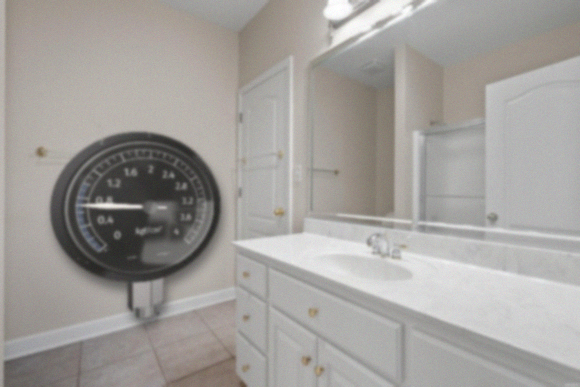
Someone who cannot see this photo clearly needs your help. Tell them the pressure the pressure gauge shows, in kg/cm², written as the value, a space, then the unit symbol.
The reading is 0.7 kg/cm²
